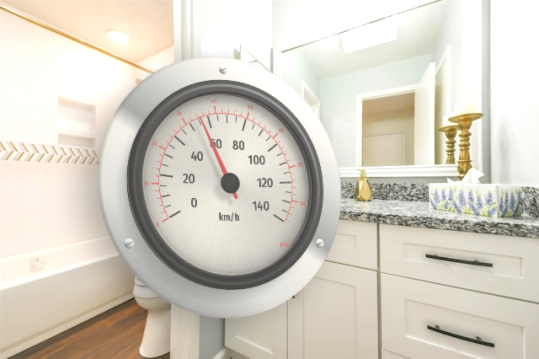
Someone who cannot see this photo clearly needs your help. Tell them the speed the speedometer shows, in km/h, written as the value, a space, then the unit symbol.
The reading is 55 km/h
